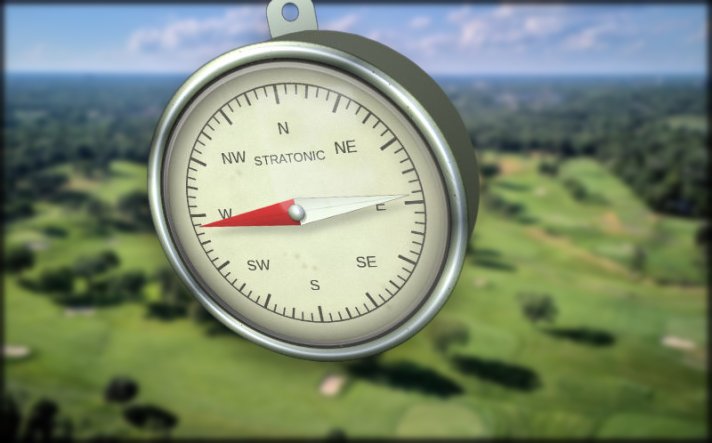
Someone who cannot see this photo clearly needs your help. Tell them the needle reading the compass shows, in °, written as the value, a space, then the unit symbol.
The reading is 265 °
